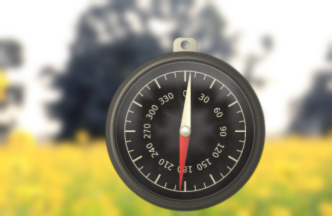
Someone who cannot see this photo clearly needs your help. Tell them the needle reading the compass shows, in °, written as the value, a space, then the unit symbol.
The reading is 185 °
